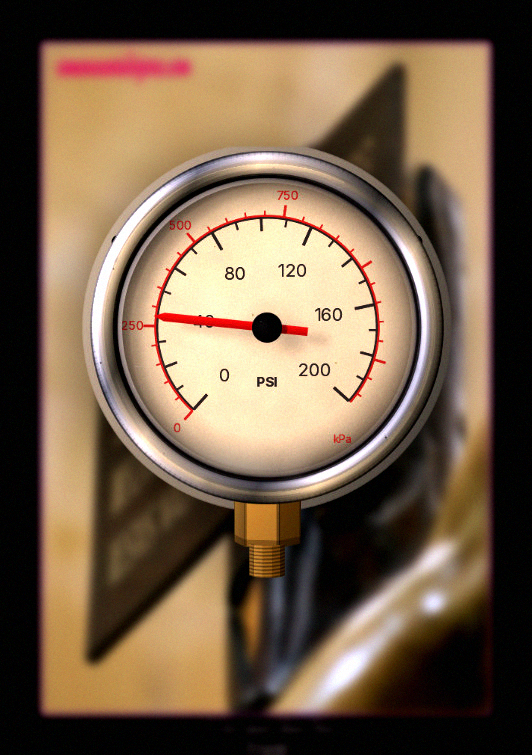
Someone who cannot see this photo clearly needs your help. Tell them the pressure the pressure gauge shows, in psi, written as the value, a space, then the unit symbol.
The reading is 40 psi
